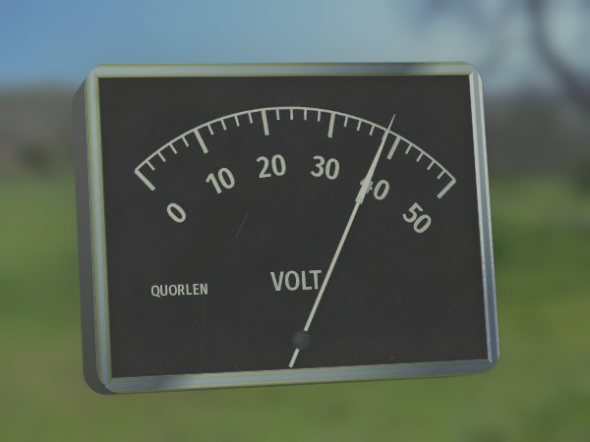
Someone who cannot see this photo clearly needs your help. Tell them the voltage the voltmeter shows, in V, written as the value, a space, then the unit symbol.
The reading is 38 V
